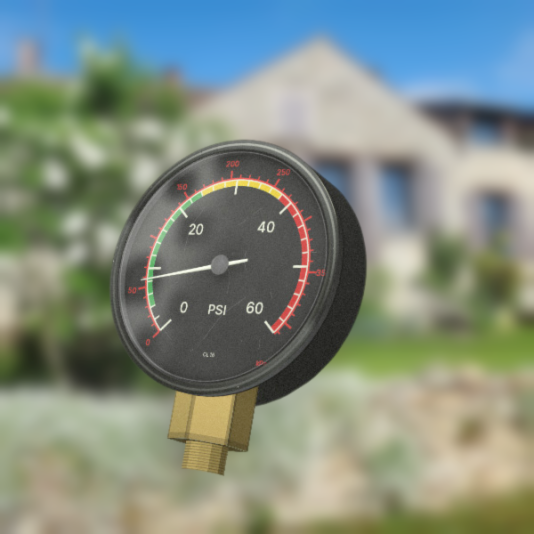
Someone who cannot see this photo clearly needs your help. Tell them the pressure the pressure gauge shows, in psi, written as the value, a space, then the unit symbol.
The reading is 8 psi
